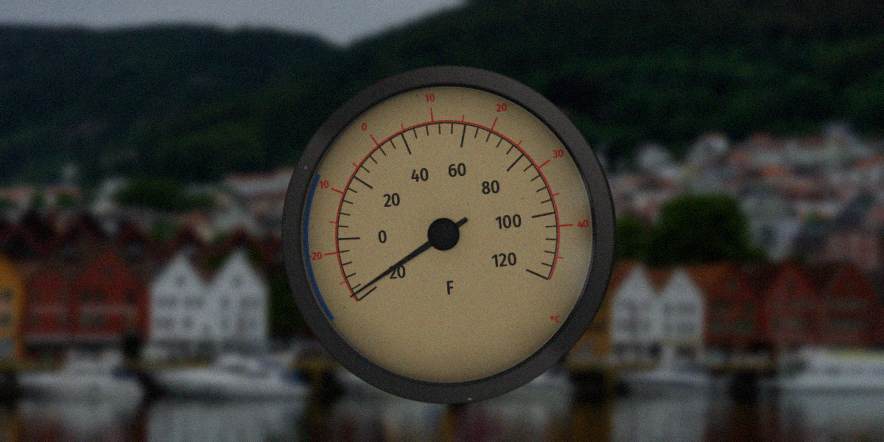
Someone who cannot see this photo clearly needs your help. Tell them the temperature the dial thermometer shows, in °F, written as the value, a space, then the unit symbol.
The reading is -18 °F
